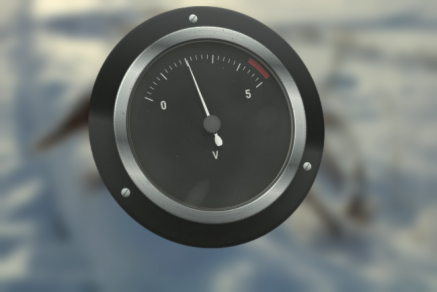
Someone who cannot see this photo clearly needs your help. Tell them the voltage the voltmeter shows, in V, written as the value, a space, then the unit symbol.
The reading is 2 V
